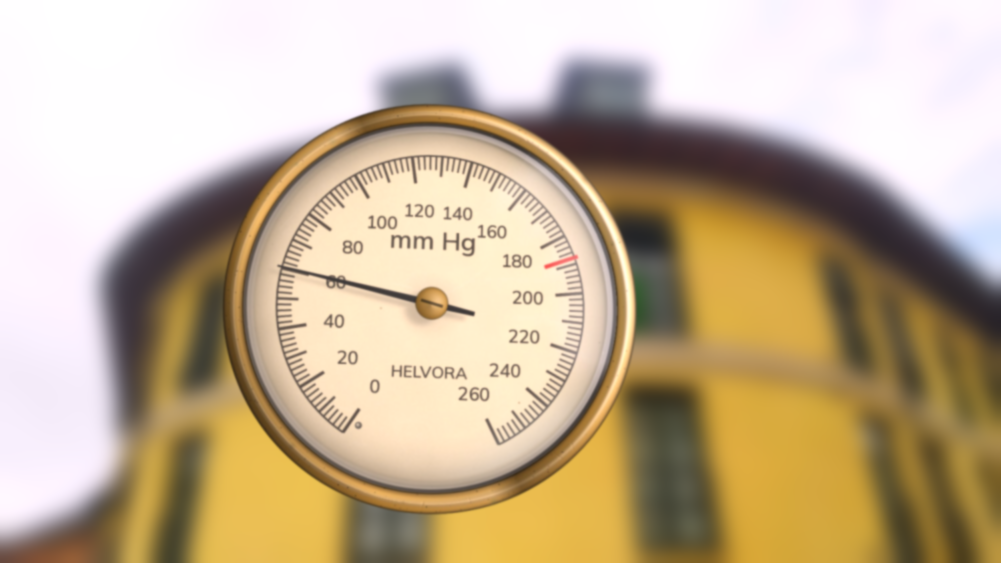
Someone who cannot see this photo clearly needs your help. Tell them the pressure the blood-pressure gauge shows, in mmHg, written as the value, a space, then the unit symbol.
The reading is 60 mmHg
